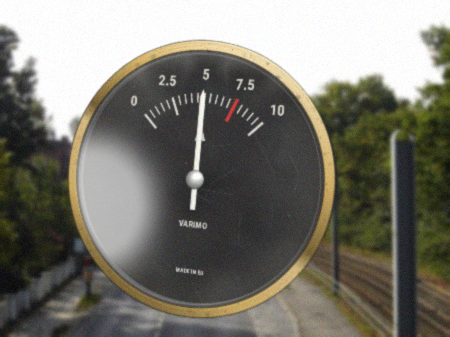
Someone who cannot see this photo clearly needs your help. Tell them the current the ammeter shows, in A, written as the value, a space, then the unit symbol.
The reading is 5 A
